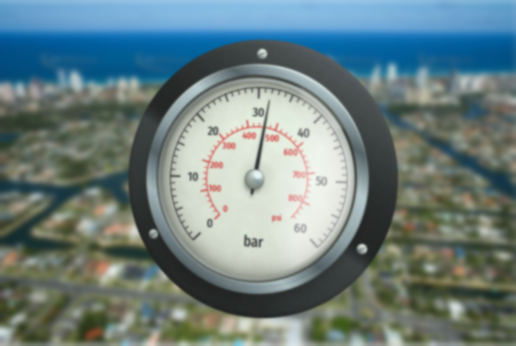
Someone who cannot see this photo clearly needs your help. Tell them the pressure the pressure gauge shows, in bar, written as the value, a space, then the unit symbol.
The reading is 32 bar
